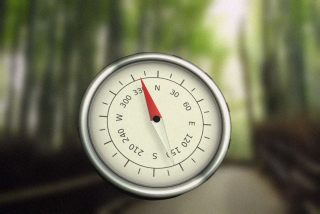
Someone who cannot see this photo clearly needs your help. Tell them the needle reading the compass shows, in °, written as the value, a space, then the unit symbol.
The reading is 337.5 °
